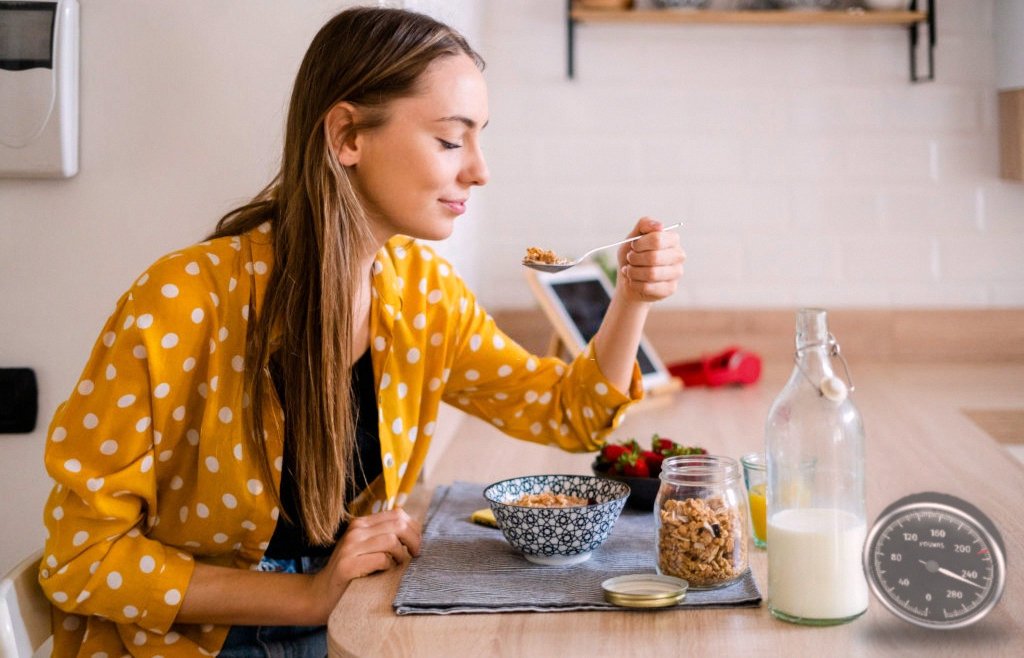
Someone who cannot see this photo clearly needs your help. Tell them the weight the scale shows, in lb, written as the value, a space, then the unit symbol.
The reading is 250 lb
